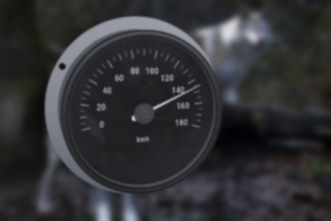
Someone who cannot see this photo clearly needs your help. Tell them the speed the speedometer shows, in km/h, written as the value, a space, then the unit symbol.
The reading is 145 km/h
